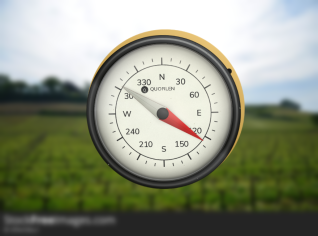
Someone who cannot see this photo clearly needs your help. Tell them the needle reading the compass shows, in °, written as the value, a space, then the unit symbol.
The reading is 125 °
